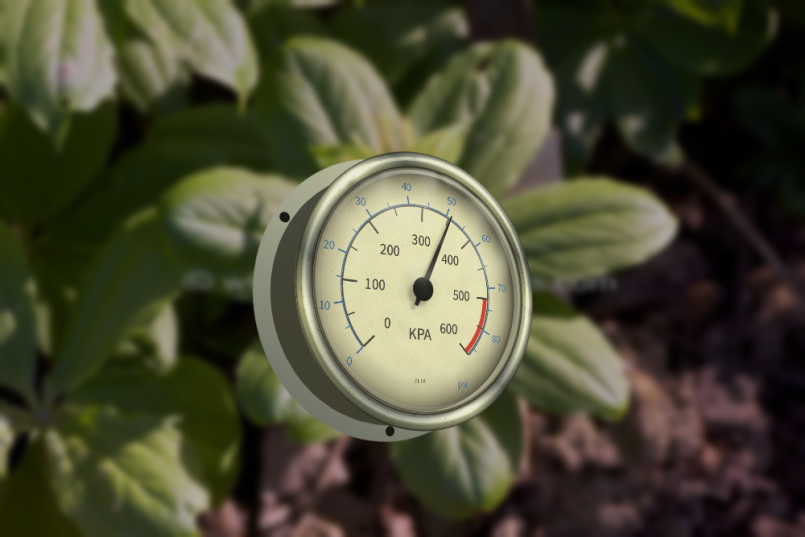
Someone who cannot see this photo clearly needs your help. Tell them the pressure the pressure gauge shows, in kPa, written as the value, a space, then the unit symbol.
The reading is 350 kPa
